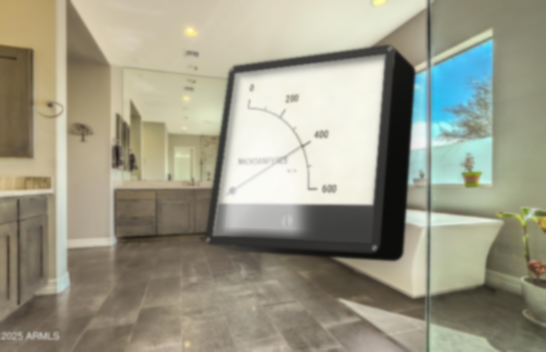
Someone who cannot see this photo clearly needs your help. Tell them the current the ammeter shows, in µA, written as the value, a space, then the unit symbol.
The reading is 400 µA
